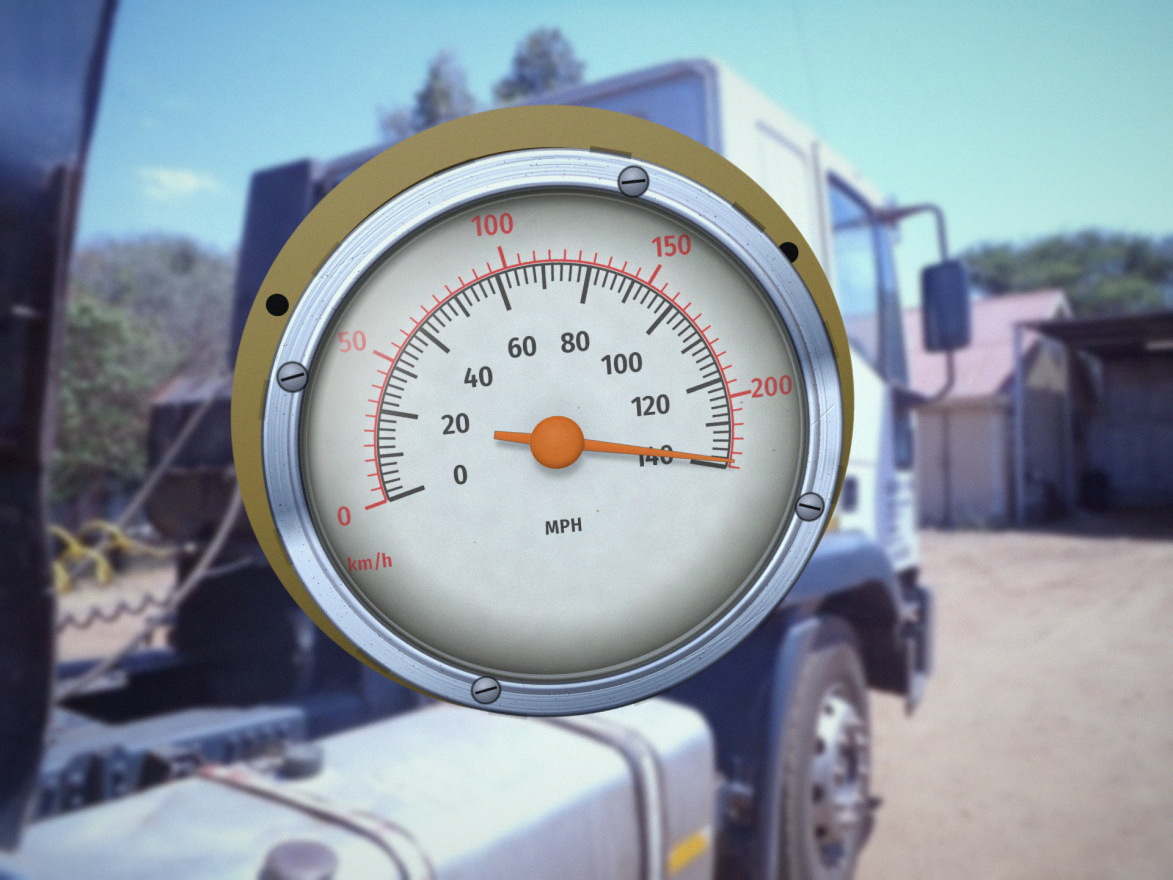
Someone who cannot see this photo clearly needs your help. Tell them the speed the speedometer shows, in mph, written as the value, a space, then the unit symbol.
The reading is 138 mph
